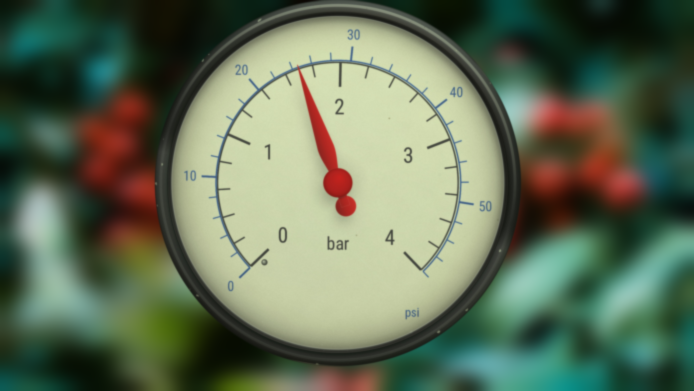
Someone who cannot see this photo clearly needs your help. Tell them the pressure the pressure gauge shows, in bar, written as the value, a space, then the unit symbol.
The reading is 1.7 bar
